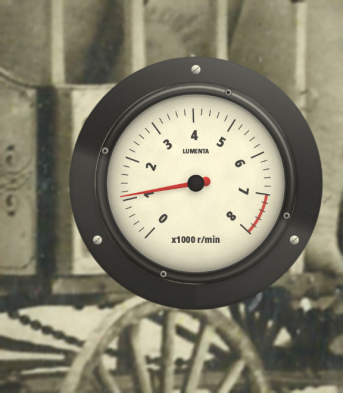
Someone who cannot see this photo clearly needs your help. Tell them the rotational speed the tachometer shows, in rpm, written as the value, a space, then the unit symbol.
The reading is 1100 rpm
